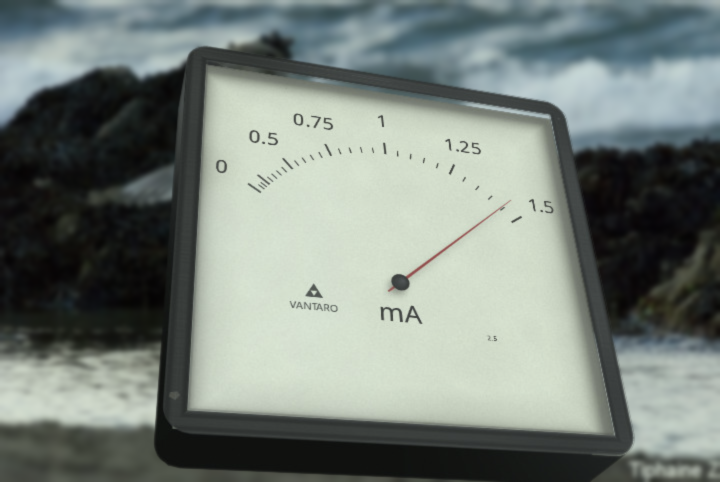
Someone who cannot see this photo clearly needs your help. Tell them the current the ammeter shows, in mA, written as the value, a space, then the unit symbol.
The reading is 1.45 mA
